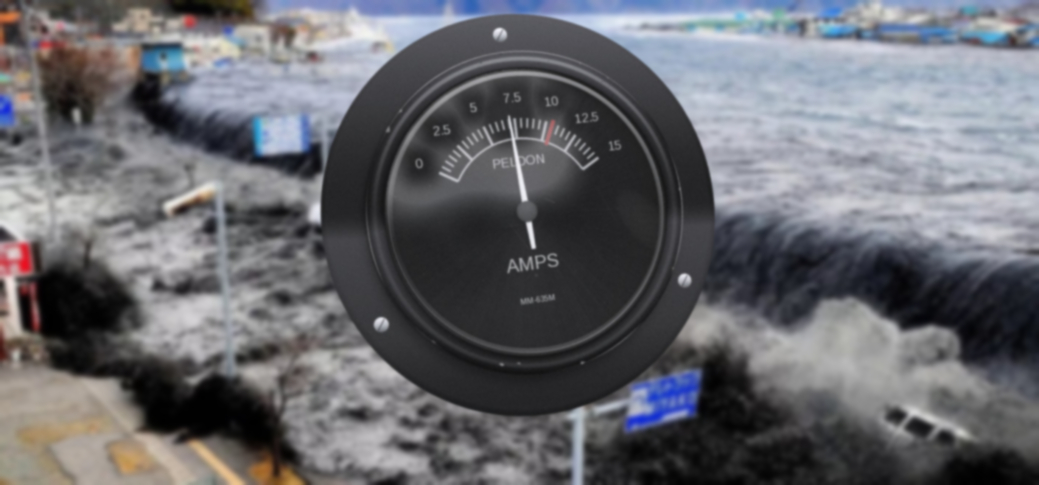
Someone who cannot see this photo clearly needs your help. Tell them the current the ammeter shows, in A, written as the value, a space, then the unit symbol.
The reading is 7 A
